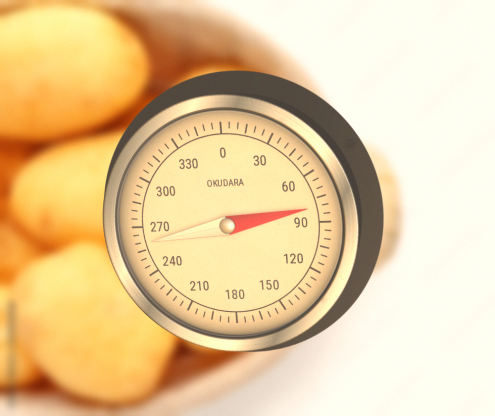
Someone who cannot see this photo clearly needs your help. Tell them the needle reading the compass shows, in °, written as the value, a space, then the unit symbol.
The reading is 80 °
